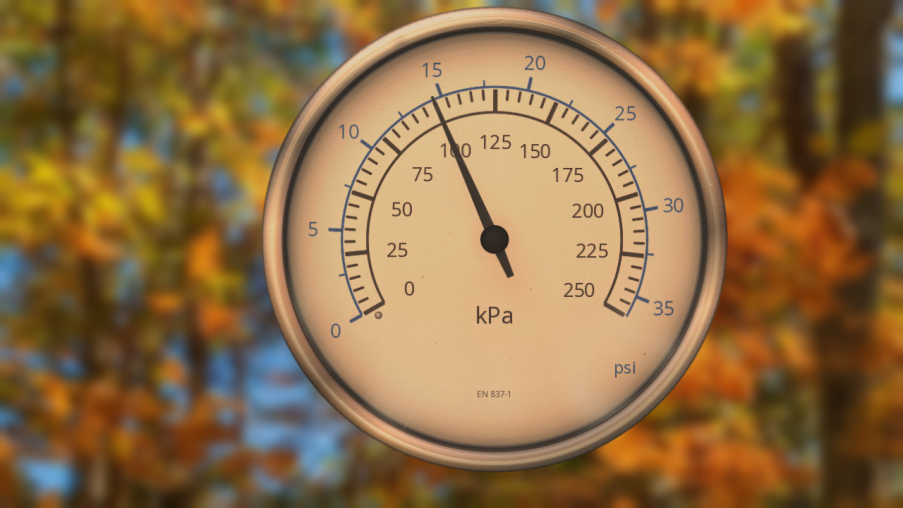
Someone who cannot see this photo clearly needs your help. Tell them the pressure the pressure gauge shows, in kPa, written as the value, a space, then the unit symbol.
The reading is 100 kPa
